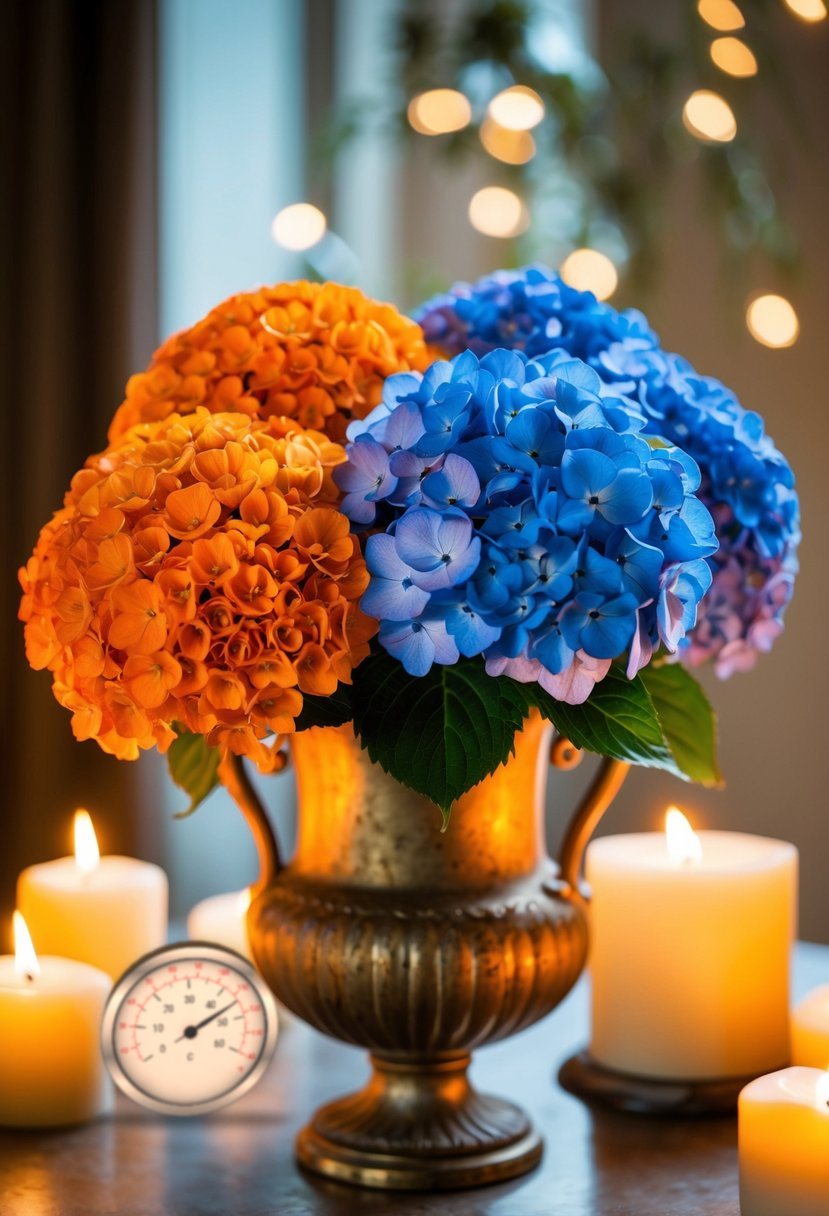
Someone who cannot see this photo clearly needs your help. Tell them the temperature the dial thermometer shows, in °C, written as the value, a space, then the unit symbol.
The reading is 45 °C
